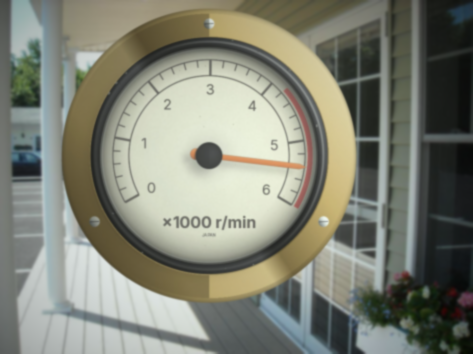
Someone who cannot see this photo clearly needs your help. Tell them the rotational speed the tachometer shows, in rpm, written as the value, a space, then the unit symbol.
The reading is 5400 rpm
